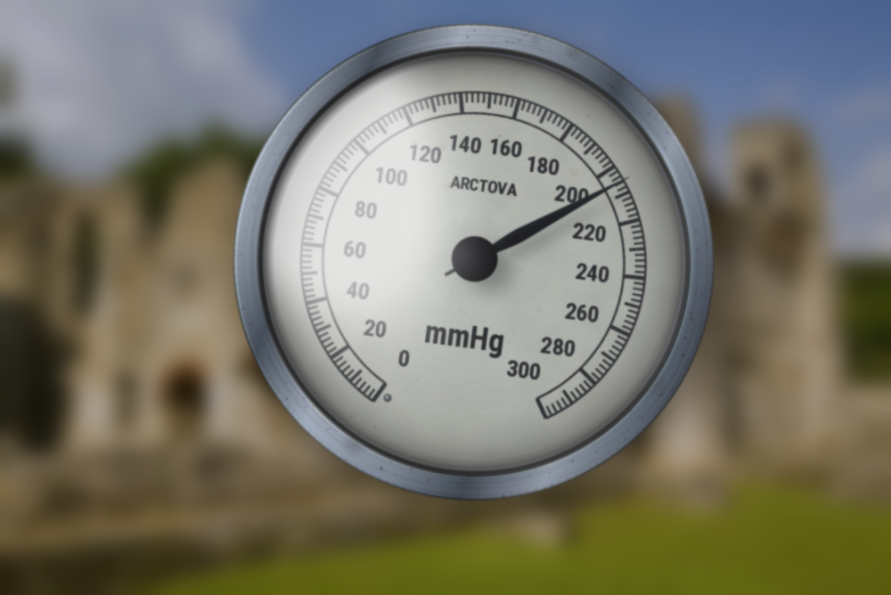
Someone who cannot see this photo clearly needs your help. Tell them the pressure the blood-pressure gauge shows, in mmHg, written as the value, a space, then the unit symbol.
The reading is 206 mmHg
